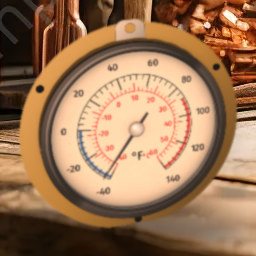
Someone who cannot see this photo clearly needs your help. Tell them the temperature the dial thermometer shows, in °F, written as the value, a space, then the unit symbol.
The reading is -36 °F
